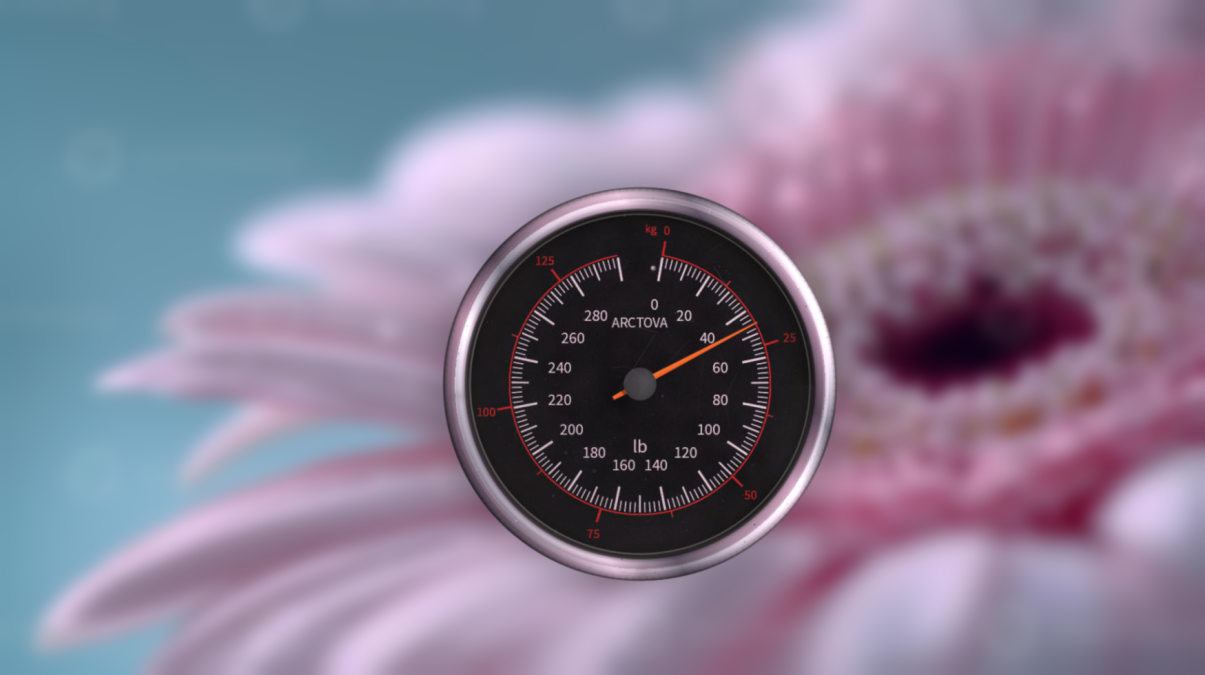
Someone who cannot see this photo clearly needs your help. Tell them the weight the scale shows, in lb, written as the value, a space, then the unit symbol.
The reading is 46 lb
